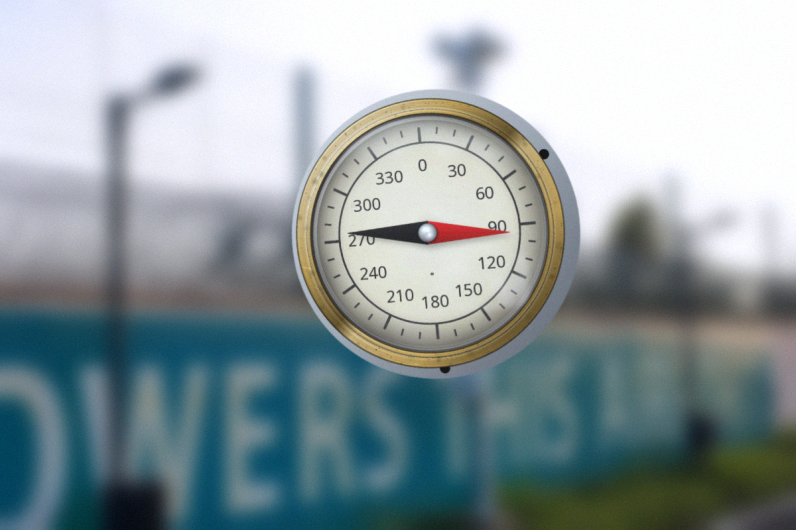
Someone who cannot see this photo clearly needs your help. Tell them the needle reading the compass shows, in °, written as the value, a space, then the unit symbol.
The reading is 95 °
